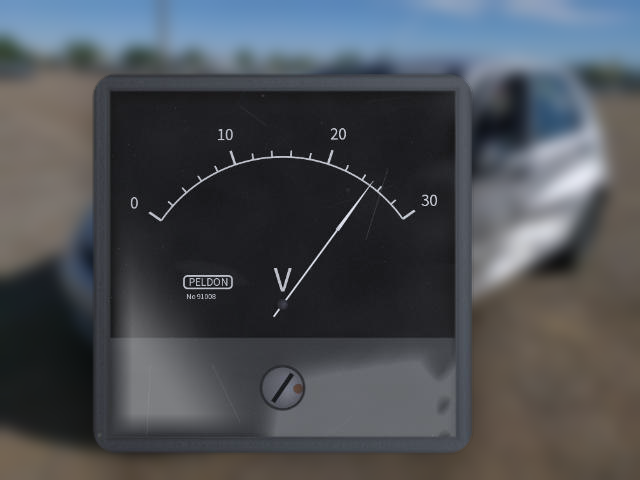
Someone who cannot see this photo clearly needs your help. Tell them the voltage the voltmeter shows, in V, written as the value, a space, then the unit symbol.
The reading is 25 V
